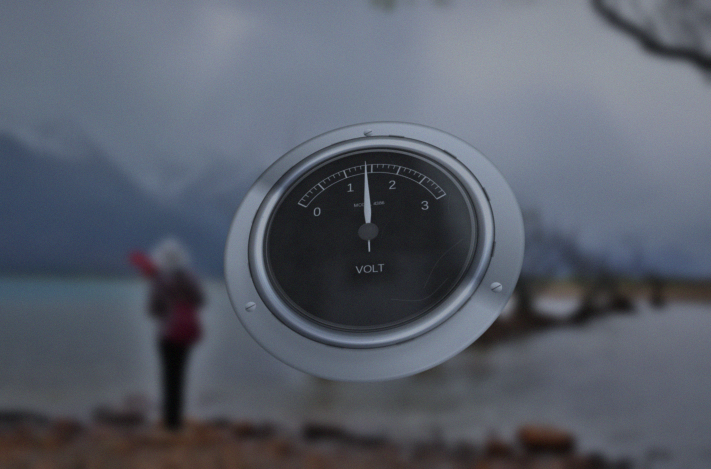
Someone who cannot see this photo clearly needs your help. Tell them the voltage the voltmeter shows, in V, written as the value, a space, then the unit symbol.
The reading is 1.4 V
